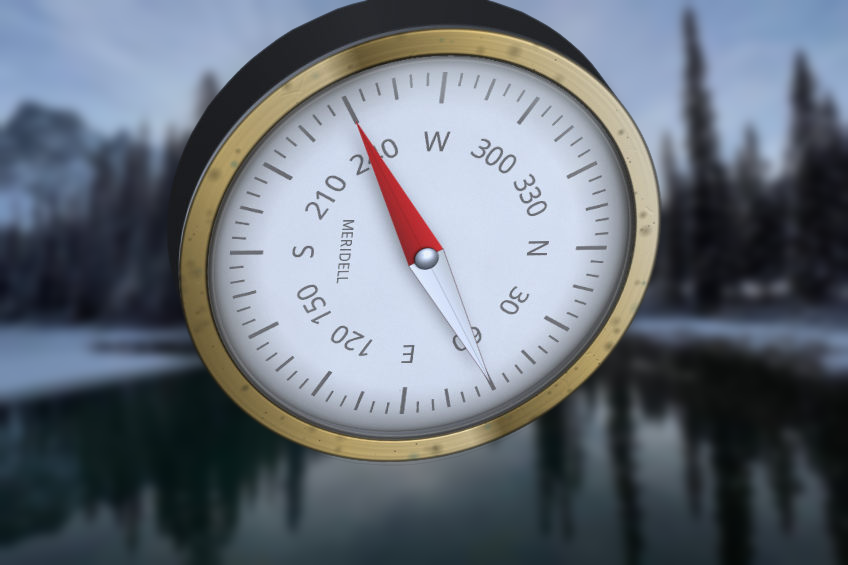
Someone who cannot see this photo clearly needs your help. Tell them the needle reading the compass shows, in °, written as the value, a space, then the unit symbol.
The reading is 240 °
